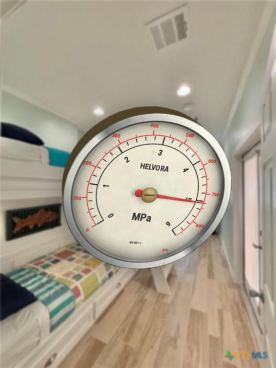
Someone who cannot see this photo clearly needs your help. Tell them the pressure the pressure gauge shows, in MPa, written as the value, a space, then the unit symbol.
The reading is 5 MPa
